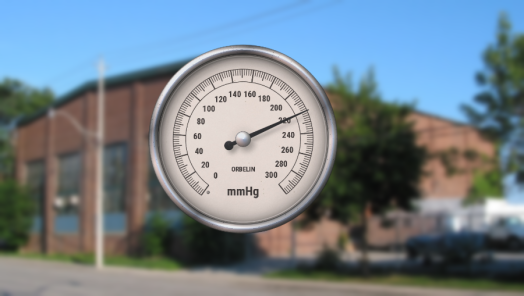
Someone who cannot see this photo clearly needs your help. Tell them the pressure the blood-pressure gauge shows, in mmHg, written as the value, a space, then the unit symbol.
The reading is 220 mmHg
